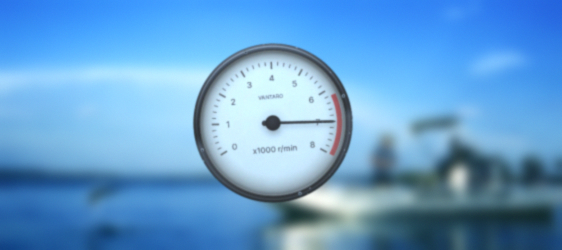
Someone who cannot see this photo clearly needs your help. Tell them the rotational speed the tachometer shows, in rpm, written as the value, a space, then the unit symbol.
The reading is 7000 rpm
